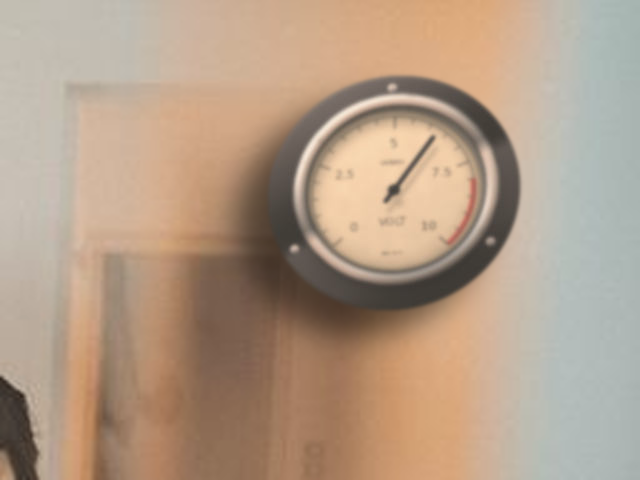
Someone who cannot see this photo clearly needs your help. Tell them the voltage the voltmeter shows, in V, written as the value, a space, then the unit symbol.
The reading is 6.25 V
